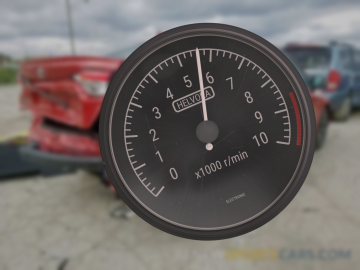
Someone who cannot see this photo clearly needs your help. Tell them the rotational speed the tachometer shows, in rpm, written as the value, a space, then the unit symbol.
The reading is 5600 rpm
